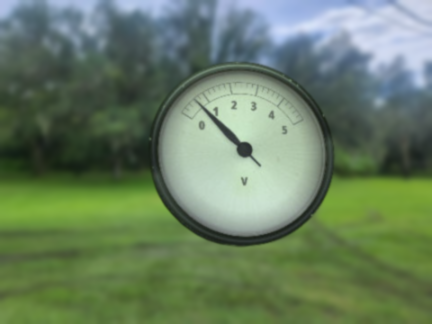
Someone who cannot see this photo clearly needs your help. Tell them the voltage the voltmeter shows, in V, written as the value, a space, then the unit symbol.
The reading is 0.6 V
